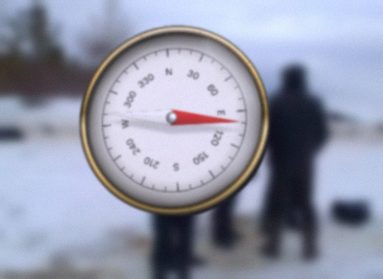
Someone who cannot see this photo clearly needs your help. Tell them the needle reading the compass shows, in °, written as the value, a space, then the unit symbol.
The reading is 100 °
